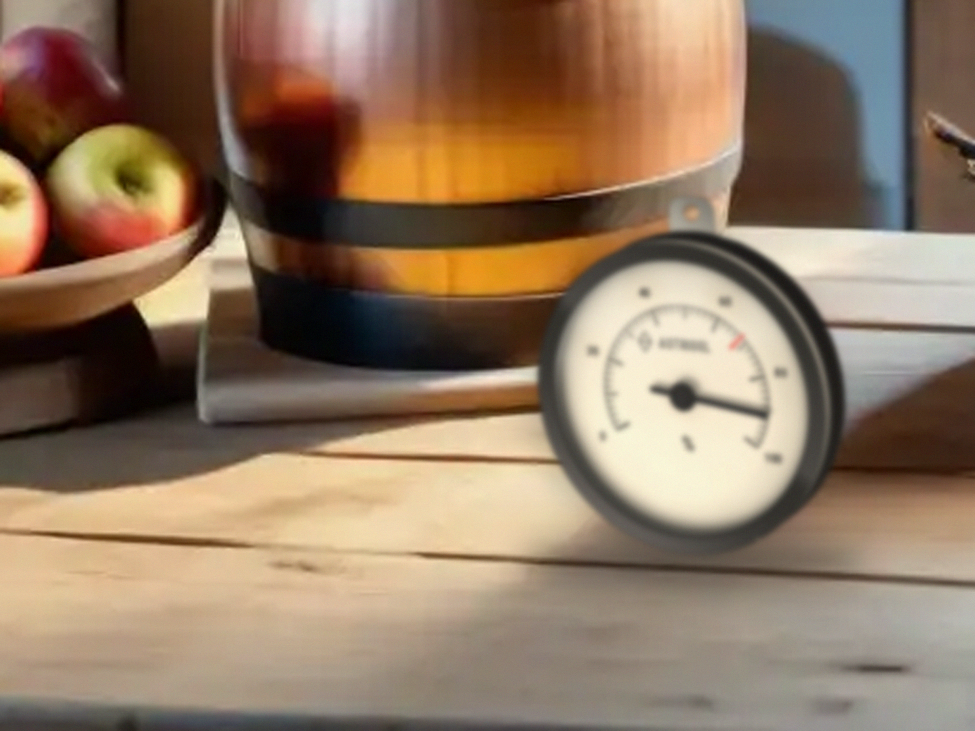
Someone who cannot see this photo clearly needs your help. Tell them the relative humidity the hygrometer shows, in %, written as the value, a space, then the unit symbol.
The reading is 90 %
